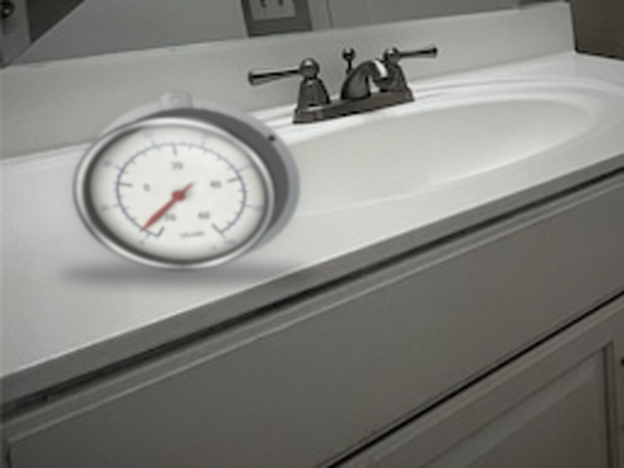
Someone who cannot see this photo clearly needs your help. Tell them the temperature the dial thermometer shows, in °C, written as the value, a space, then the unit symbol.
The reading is -16 °C
